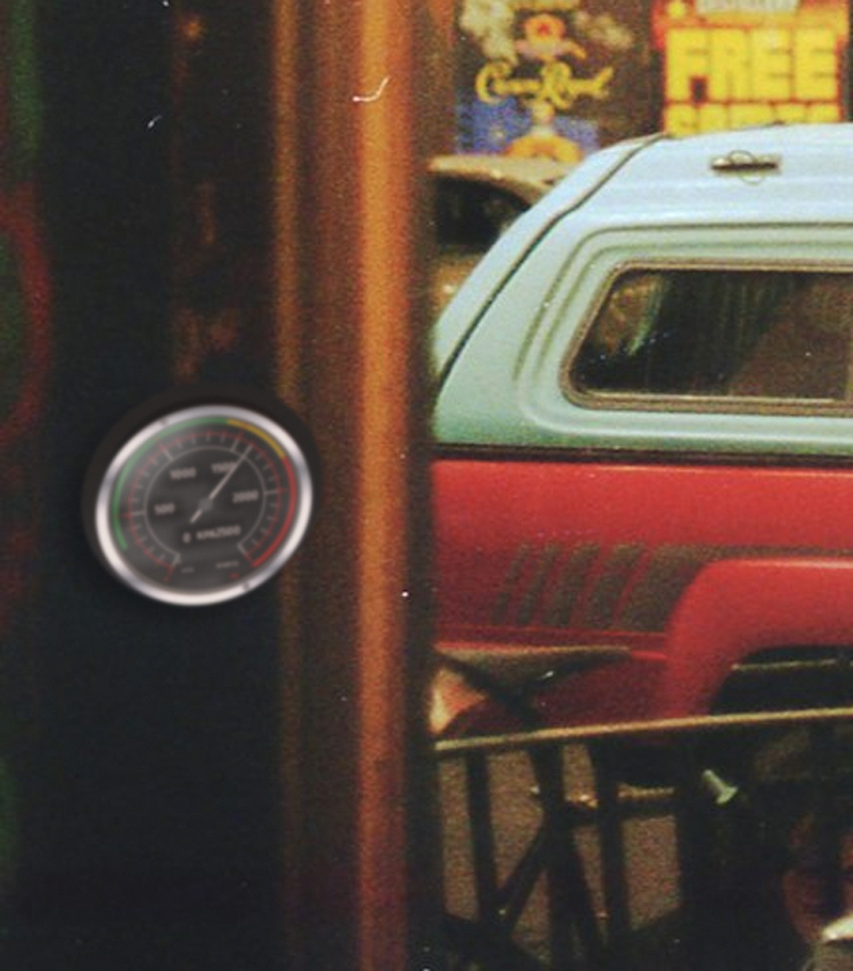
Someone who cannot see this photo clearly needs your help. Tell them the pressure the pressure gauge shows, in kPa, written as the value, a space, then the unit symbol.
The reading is 1600 kPa
